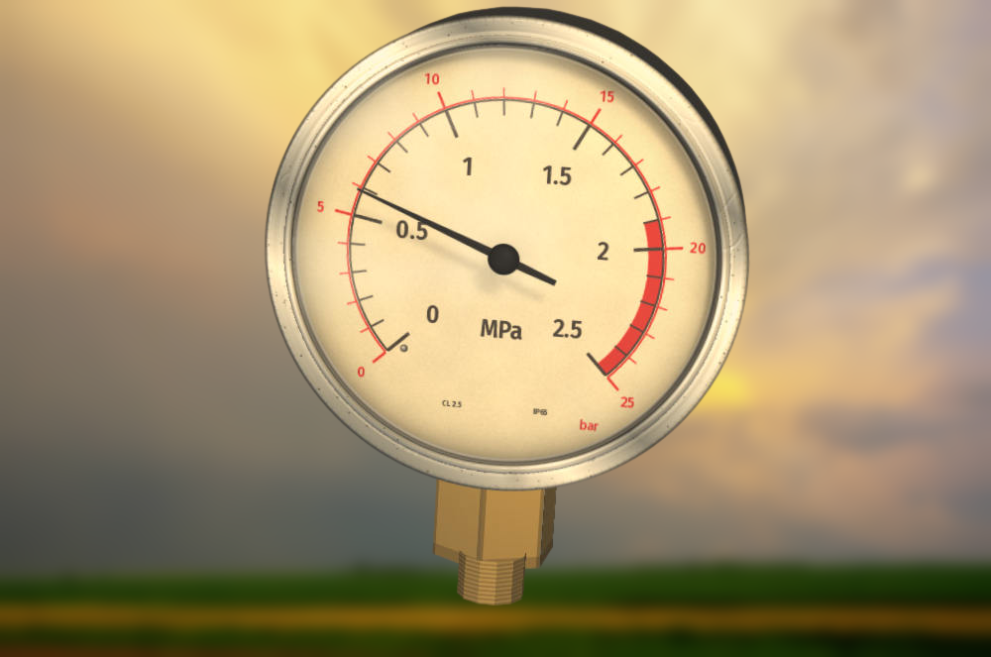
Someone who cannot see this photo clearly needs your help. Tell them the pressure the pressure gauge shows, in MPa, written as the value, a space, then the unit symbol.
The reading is 0.6 MPa
